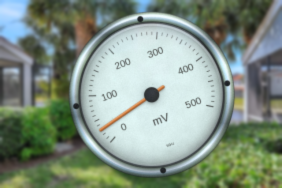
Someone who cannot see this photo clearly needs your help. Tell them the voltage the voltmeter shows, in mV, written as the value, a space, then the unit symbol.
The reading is 30 mV
